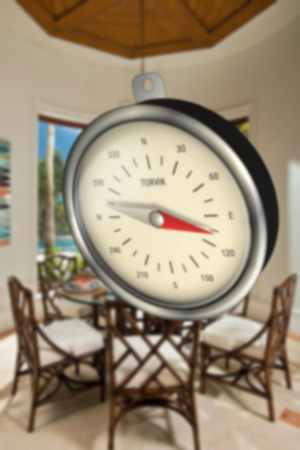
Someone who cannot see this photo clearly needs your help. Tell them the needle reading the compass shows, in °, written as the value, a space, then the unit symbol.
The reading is 105 °
